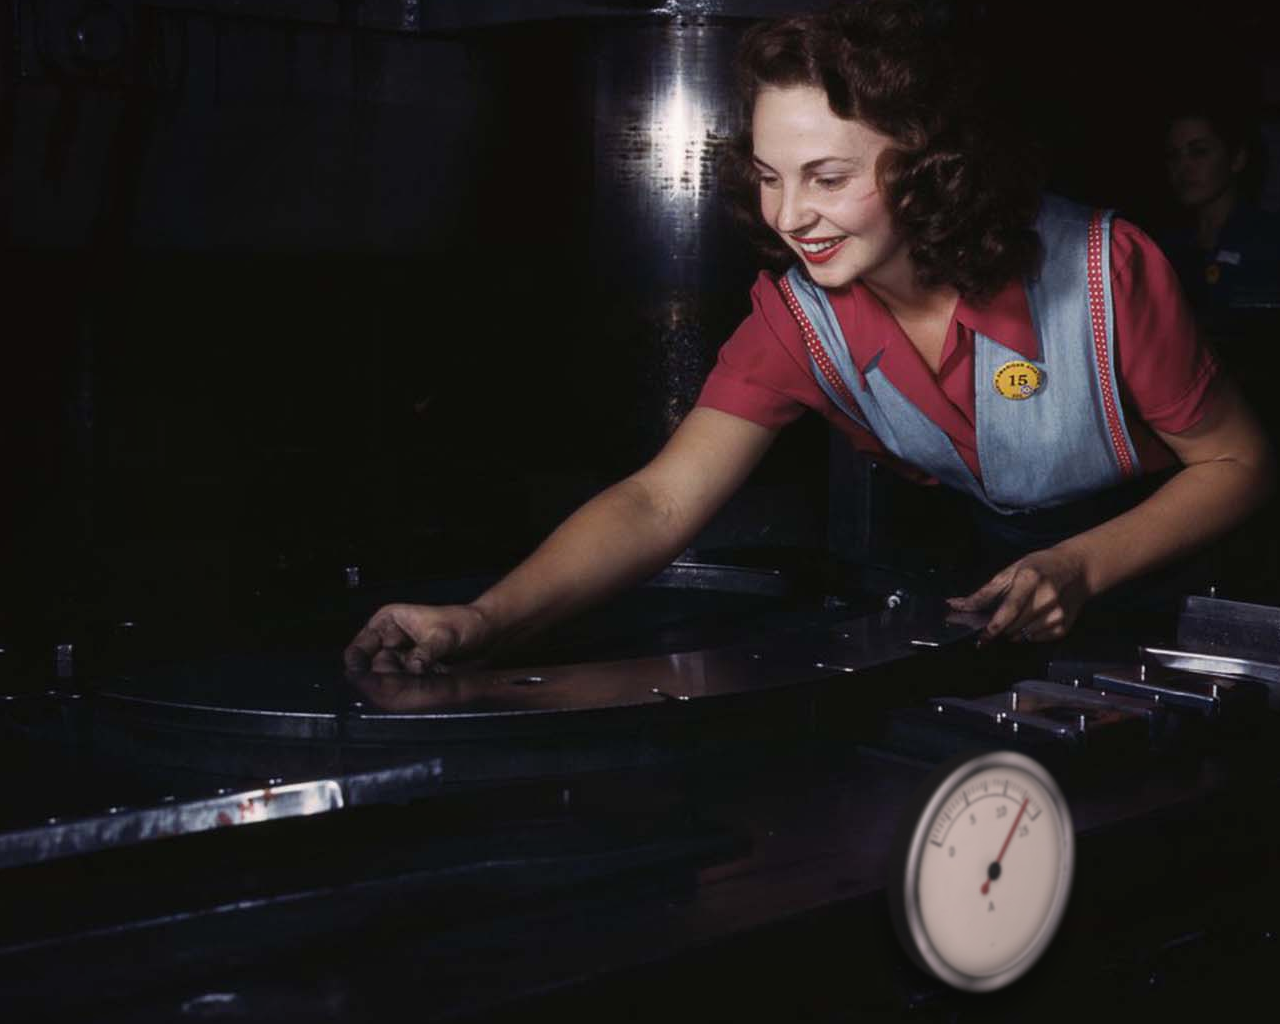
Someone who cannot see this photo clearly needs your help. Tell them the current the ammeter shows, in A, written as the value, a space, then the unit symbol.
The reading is 12.5 A
